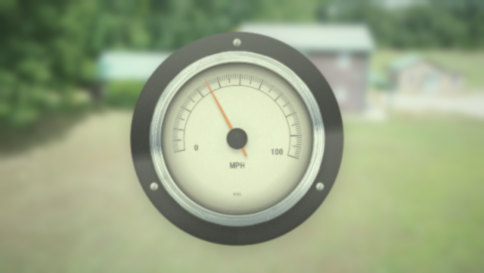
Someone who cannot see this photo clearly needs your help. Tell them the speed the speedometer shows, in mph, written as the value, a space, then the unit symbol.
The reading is 35 mph
